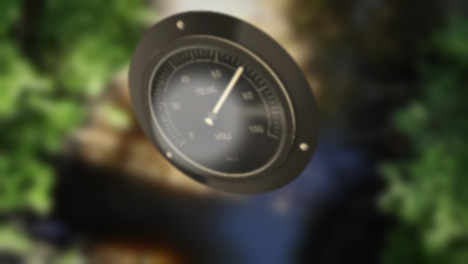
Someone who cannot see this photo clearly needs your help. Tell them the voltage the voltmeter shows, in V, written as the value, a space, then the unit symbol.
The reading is 70 V
